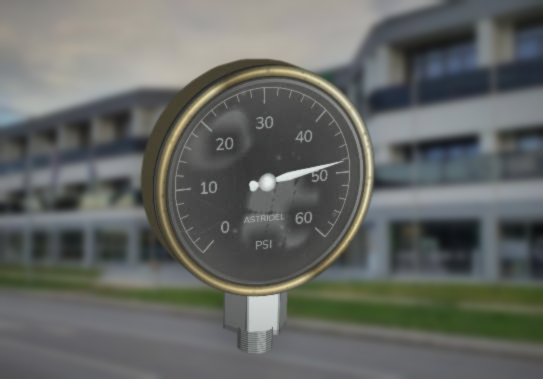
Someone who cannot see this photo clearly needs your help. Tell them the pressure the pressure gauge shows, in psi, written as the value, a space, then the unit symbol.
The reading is 48 psi
